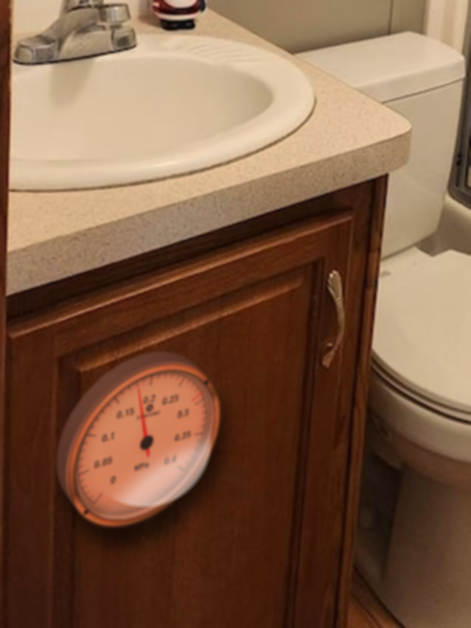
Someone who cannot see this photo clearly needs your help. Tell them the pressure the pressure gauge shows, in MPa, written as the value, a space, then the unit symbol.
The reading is 0.18 MPa
